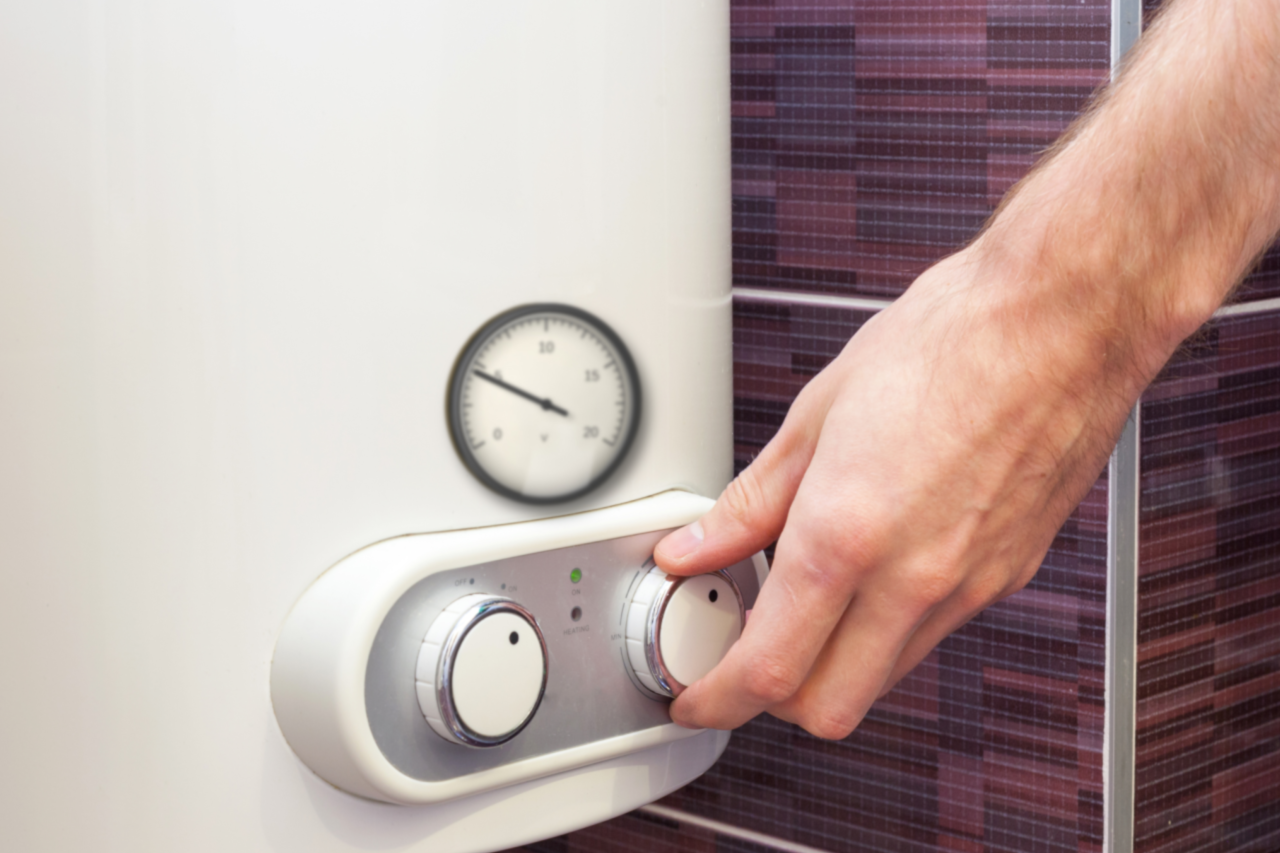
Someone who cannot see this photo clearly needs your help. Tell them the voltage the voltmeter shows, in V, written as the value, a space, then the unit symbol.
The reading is 4.5 V
